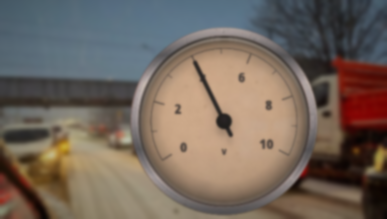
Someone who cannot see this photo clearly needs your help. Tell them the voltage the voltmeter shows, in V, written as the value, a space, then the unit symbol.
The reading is 4 V
